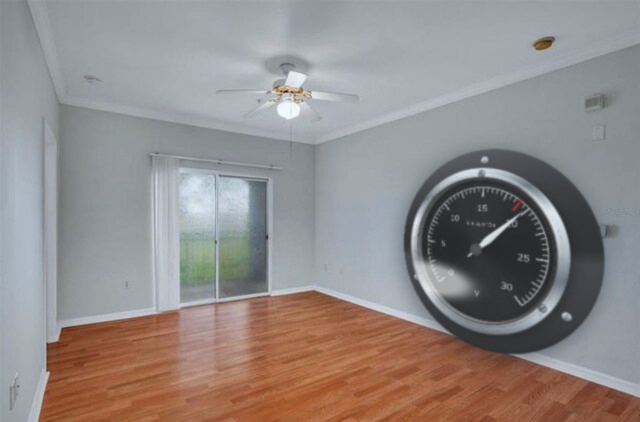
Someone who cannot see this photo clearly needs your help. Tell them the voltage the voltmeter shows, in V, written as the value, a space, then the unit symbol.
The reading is 20 V
